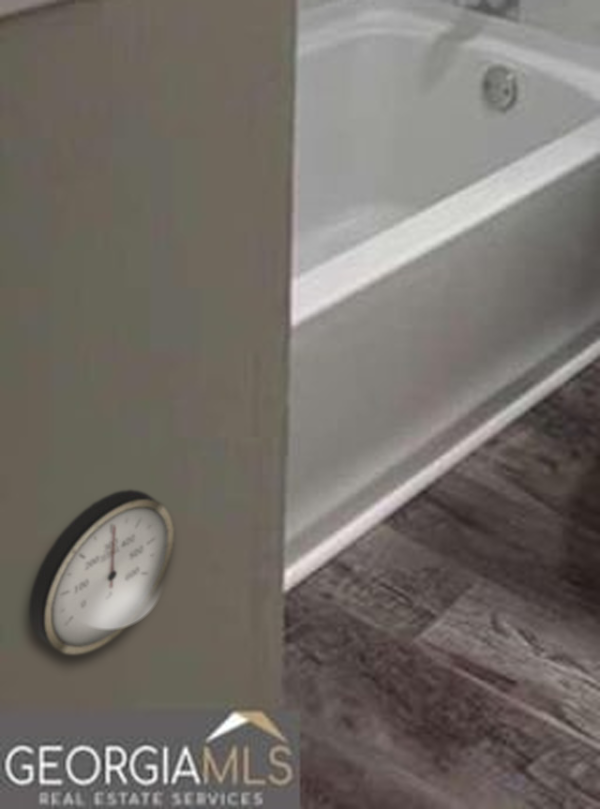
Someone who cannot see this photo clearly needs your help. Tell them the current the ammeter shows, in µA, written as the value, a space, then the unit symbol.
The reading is 300 µA
